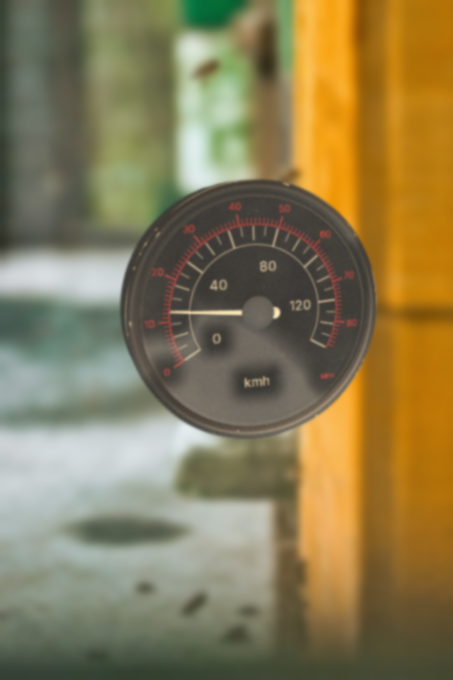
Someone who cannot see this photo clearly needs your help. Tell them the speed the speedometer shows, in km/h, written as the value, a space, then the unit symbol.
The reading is 20 km/h
